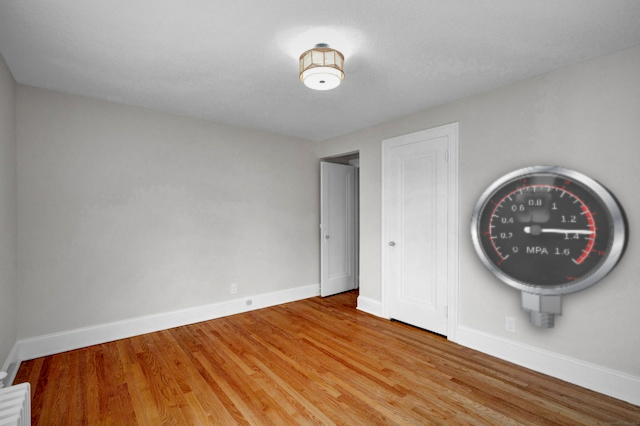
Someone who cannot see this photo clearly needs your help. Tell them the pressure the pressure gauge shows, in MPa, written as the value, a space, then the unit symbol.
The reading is 1.35 MPa
